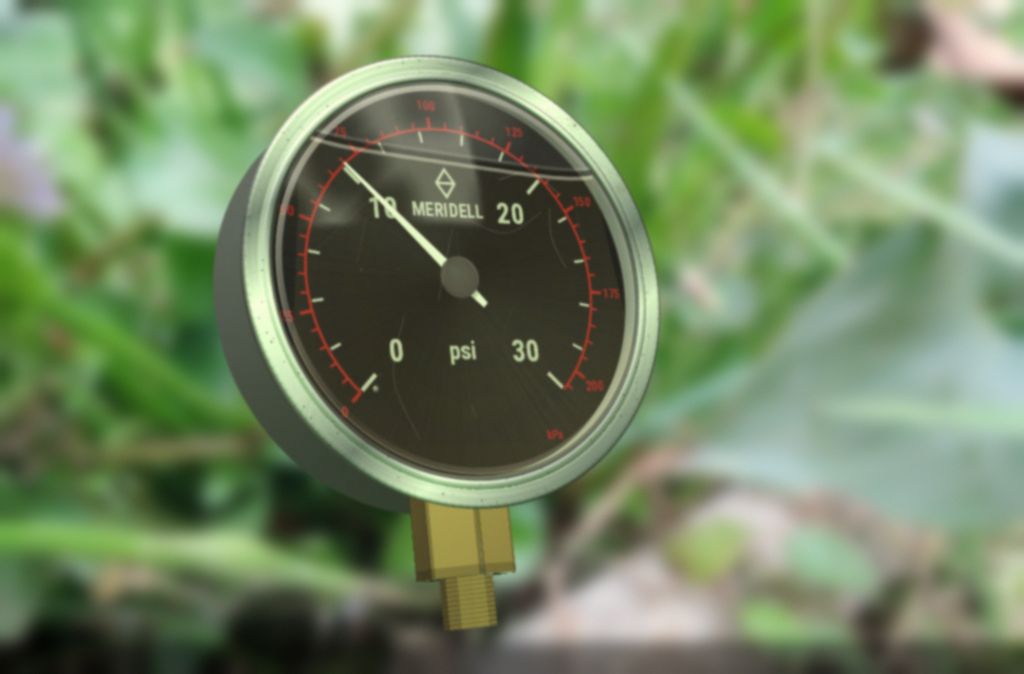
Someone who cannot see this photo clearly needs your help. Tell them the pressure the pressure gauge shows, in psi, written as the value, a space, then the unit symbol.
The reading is 10 psi
